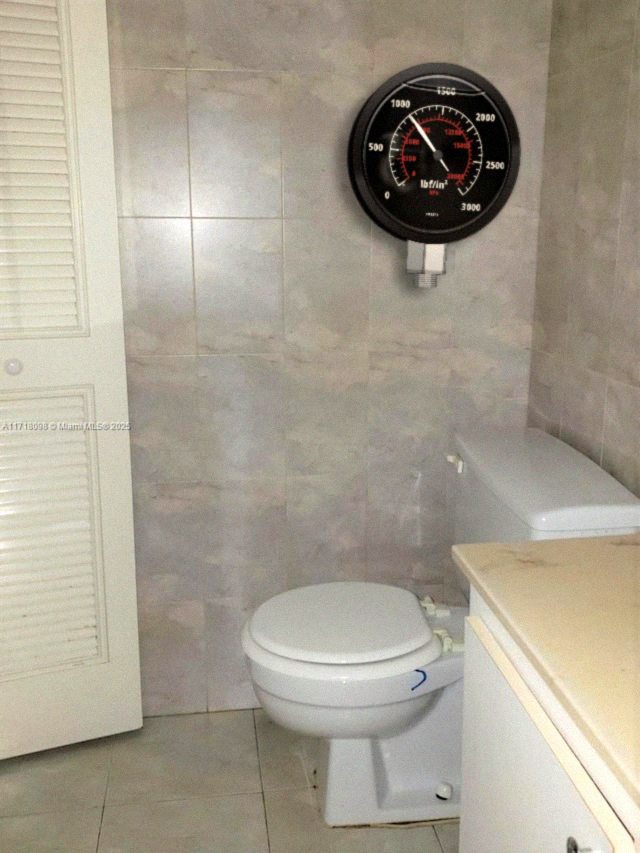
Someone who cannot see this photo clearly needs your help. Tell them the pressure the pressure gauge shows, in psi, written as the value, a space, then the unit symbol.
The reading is 1000 psi
